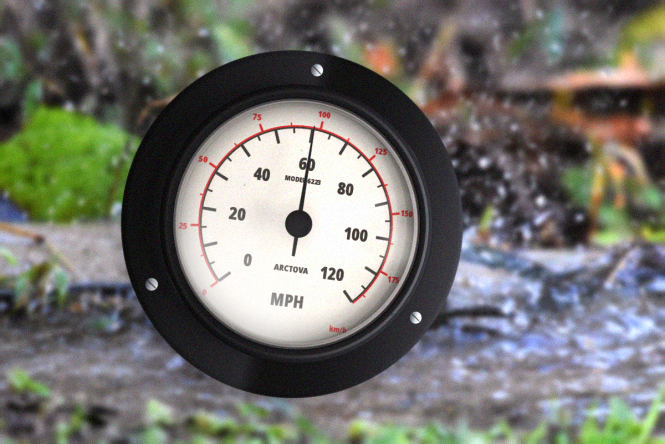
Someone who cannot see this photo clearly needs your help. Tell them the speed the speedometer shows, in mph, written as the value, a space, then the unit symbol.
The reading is 60 mph
